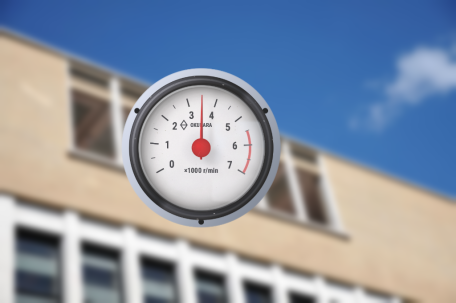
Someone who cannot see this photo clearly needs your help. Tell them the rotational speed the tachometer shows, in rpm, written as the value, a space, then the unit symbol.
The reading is 3500 rpm
